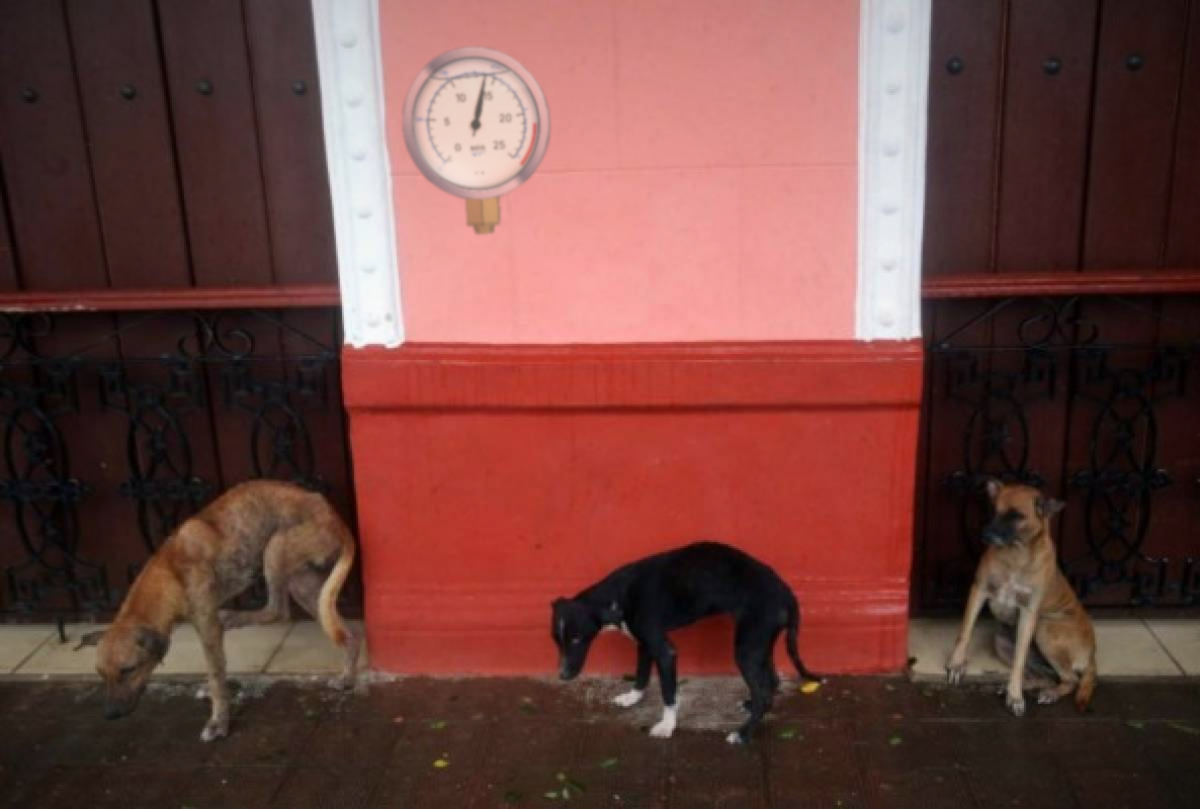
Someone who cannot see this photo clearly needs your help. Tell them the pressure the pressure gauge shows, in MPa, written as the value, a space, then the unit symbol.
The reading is 14 MPa
